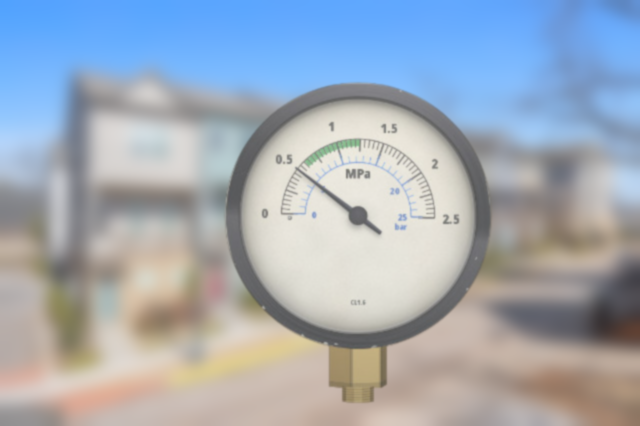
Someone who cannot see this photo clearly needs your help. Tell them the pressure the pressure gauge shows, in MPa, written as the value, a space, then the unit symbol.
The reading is 0.5 MPa
